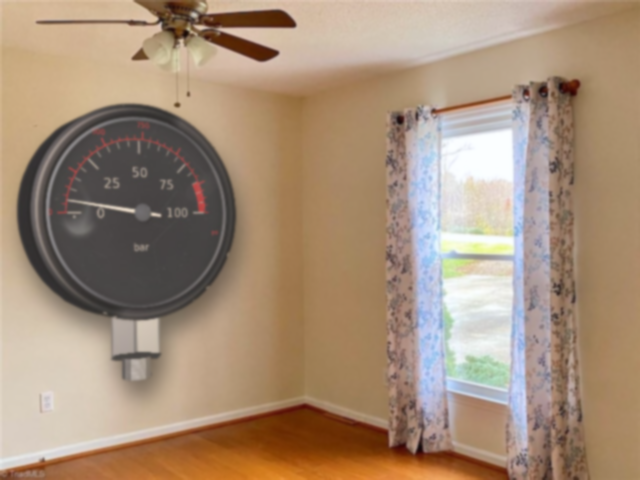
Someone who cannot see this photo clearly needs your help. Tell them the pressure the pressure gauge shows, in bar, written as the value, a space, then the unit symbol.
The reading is 5 bar
